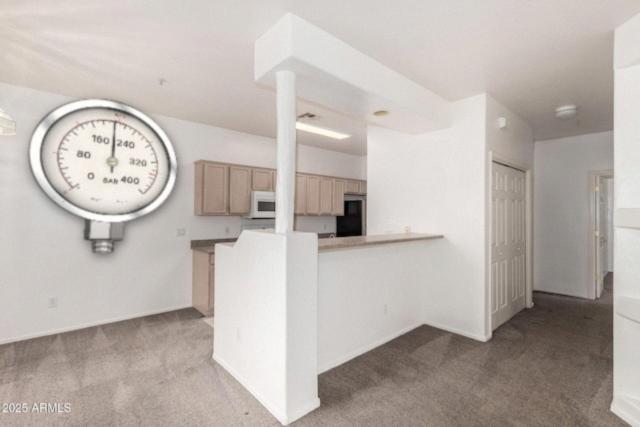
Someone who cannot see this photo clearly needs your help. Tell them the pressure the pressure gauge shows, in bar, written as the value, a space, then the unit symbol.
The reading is 200 bar
